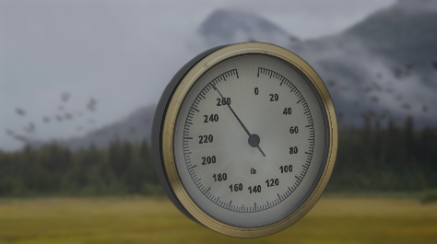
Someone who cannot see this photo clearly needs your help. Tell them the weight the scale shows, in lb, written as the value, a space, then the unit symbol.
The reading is 260 lb
